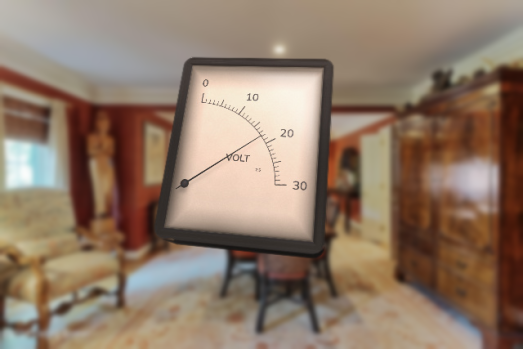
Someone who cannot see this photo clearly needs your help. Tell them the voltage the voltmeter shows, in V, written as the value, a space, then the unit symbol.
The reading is 18 V
